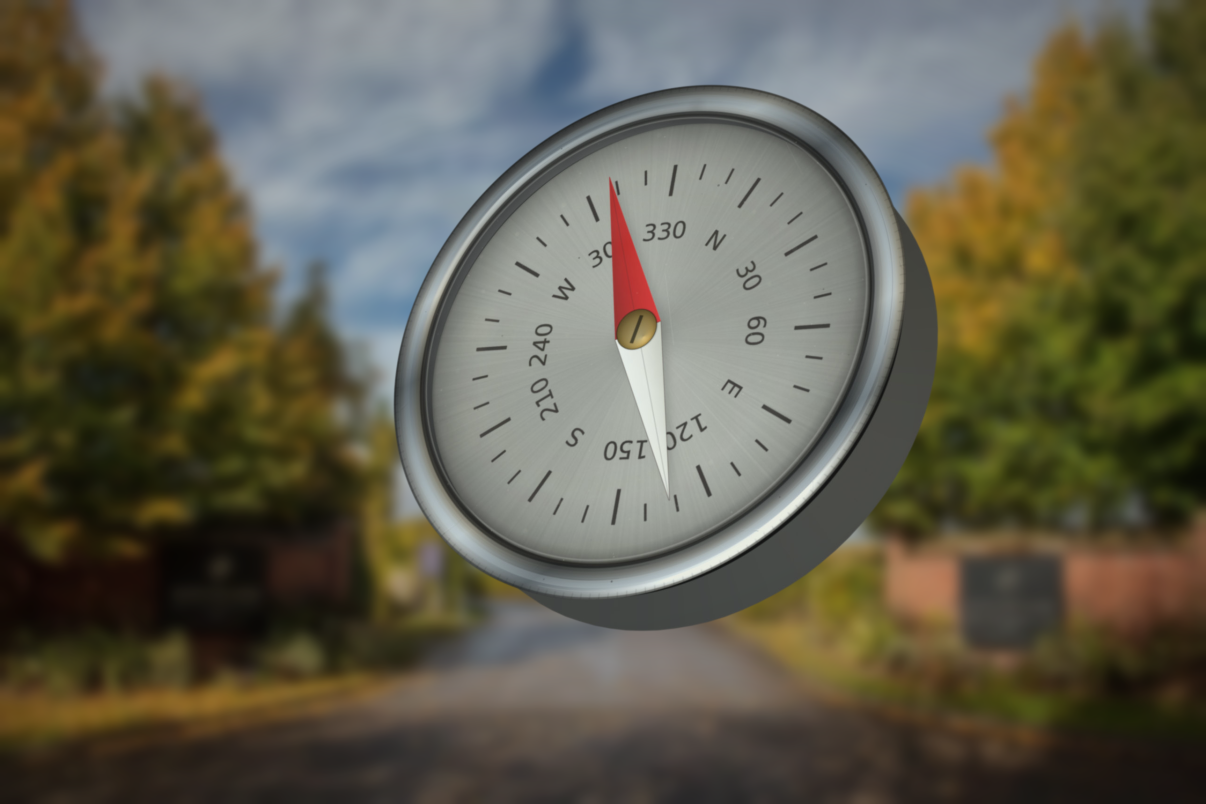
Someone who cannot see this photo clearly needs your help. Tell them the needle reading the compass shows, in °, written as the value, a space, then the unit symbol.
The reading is 310 °
